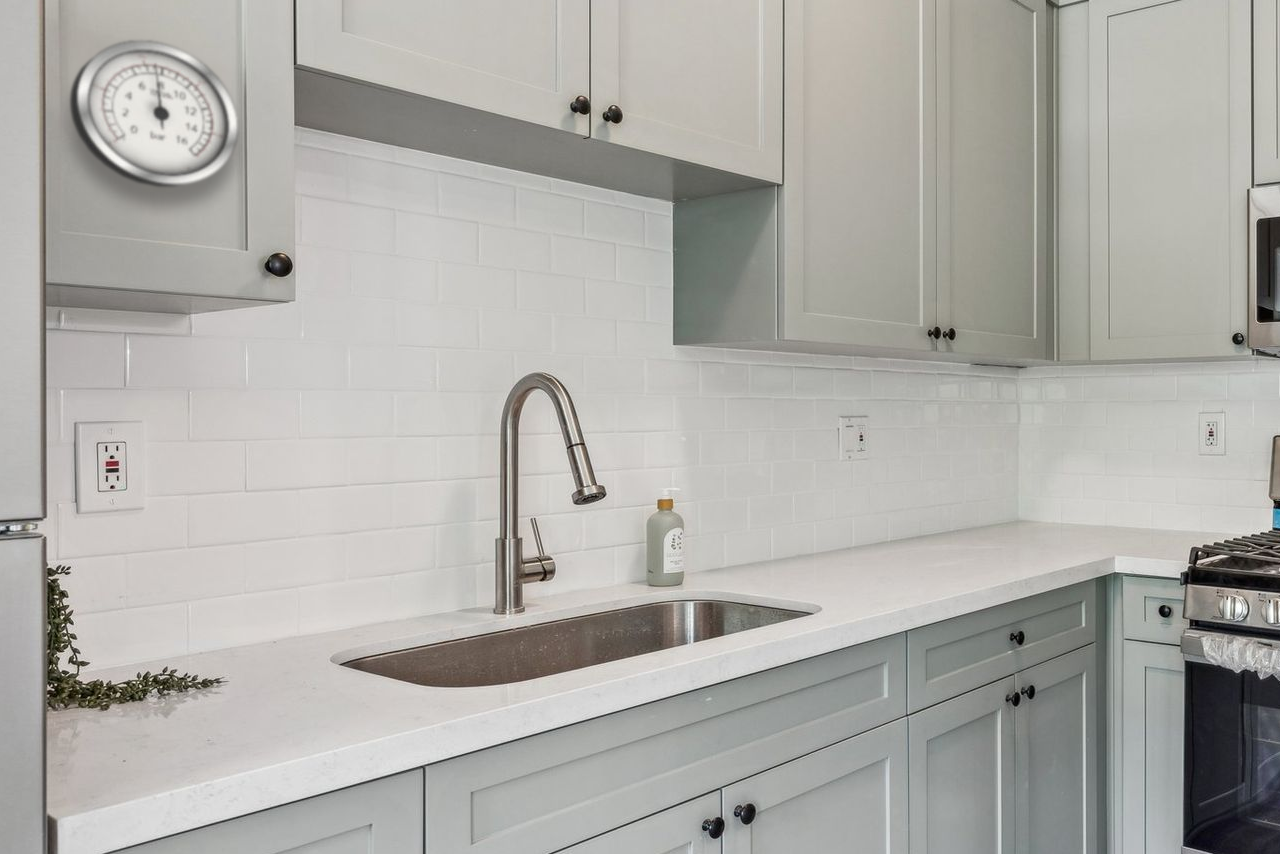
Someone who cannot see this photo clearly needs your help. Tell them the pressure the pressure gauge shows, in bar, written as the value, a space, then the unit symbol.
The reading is 7.5 bar
